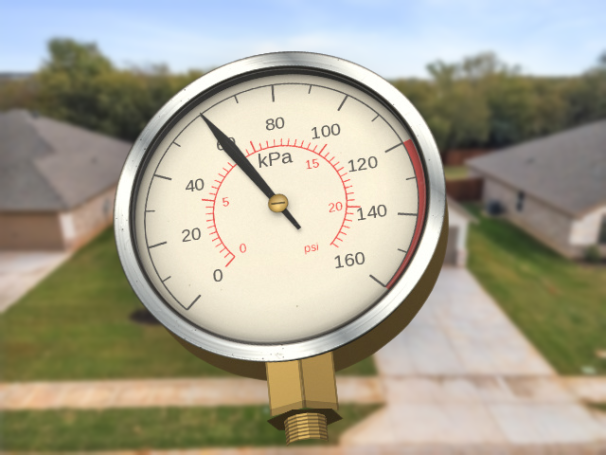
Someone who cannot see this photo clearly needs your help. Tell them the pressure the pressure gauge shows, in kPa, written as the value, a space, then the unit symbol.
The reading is 60 kPa
